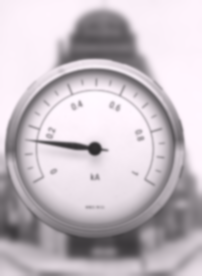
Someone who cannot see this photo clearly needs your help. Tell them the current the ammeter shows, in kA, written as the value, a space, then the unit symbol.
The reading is 0.15 kA
